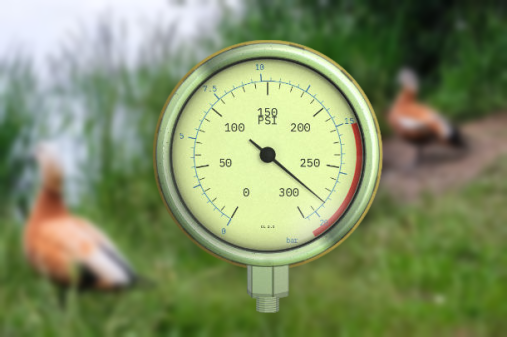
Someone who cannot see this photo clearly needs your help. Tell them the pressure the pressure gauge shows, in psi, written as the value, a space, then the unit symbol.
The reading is 280 psi
